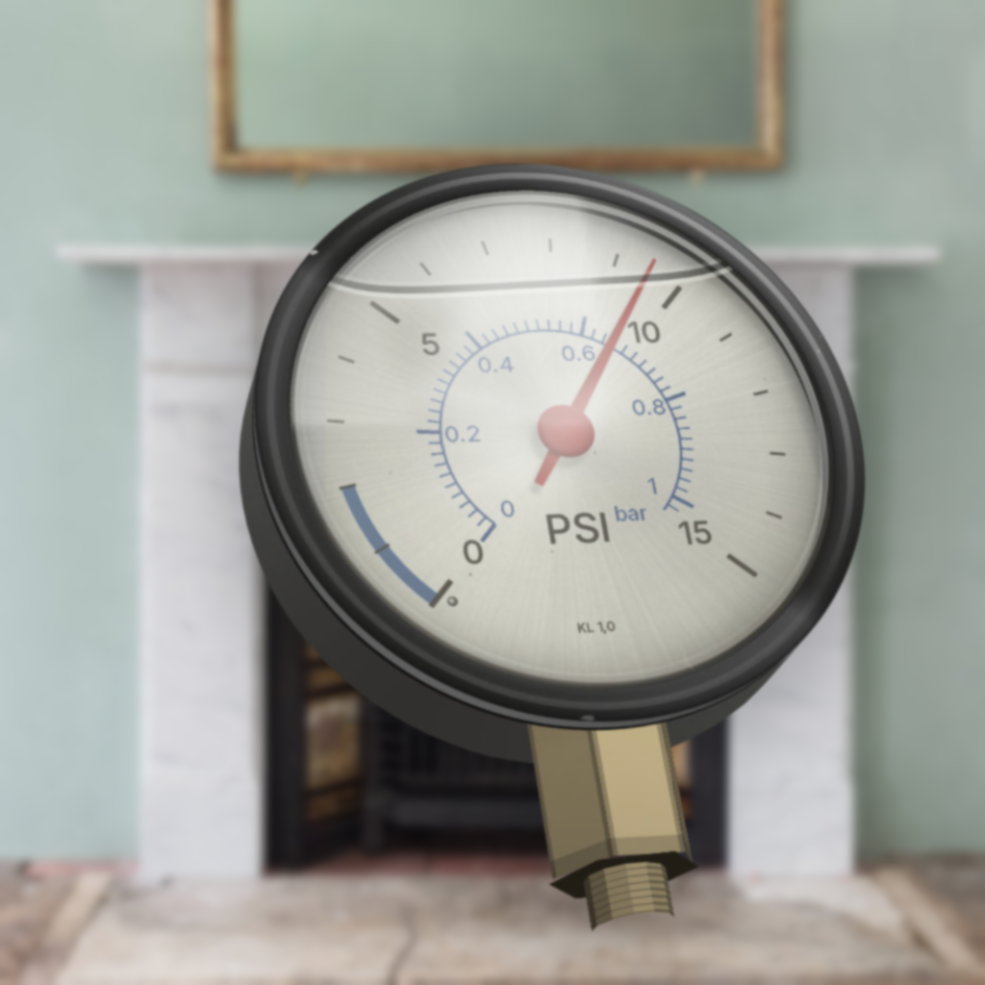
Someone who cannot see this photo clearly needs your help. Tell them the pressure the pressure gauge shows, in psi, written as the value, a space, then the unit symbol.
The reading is 9.5 psi
